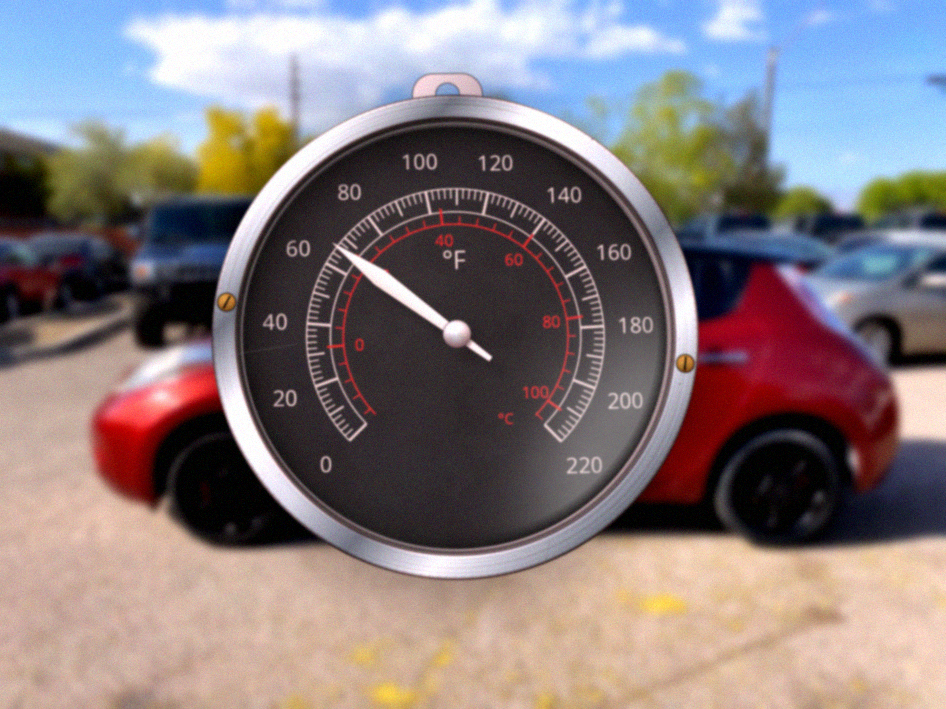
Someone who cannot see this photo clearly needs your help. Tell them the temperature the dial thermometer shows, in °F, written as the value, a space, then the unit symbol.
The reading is 66 °F
